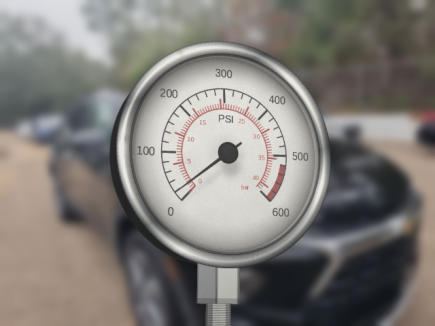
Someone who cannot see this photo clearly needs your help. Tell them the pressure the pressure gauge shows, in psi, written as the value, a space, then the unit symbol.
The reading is 20 psi
